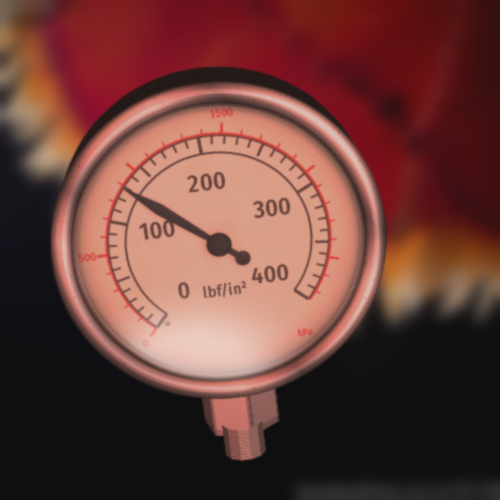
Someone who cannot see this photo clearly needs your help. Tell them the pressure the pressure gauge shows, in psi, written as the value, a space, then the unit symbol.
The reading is 130 psi
